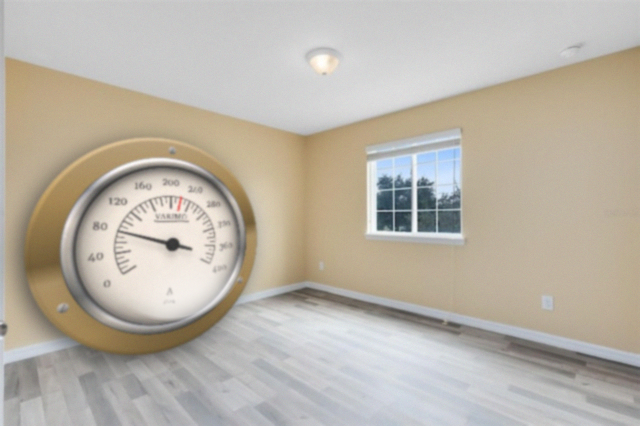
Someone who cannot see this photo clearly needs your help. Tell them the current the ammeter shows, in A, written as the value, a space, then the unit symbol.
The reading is 80 A
